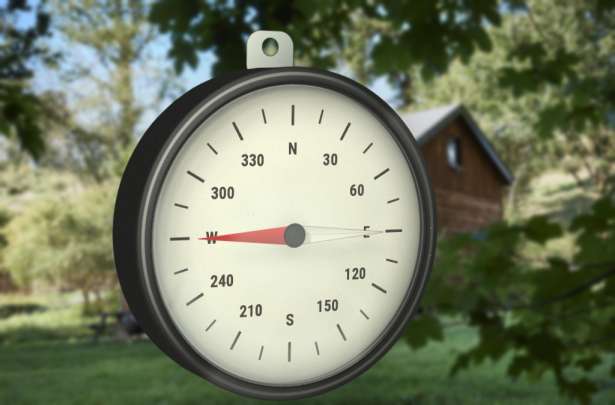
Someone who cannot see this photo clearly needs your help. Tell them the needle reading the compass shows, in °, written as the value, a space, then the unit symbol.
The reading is 270 °
